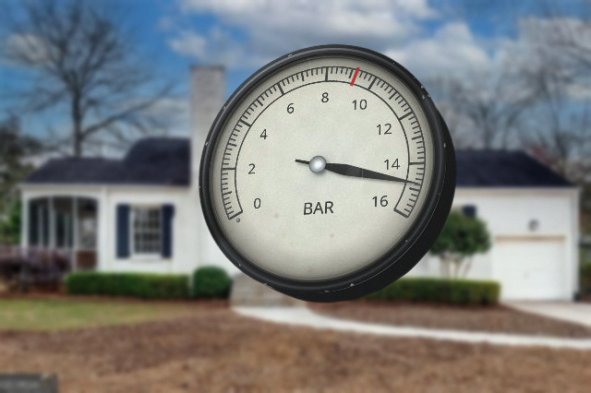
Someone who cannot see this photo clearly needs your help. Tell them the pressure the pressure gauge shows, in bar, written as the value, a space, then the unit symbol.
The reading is 14.8 bar
